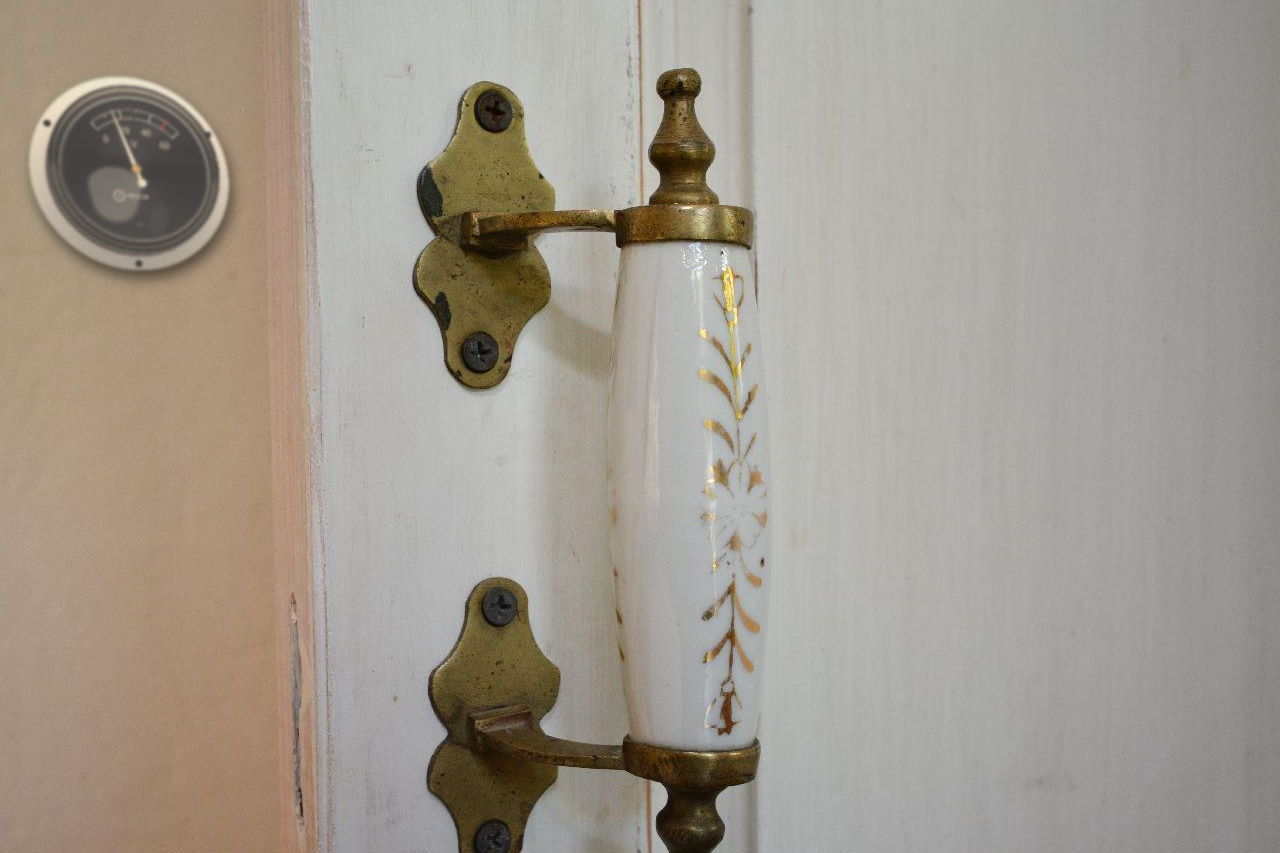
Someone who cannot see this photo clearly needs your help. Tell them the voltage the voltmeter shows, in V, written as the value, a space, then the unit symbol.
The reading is 15 V
